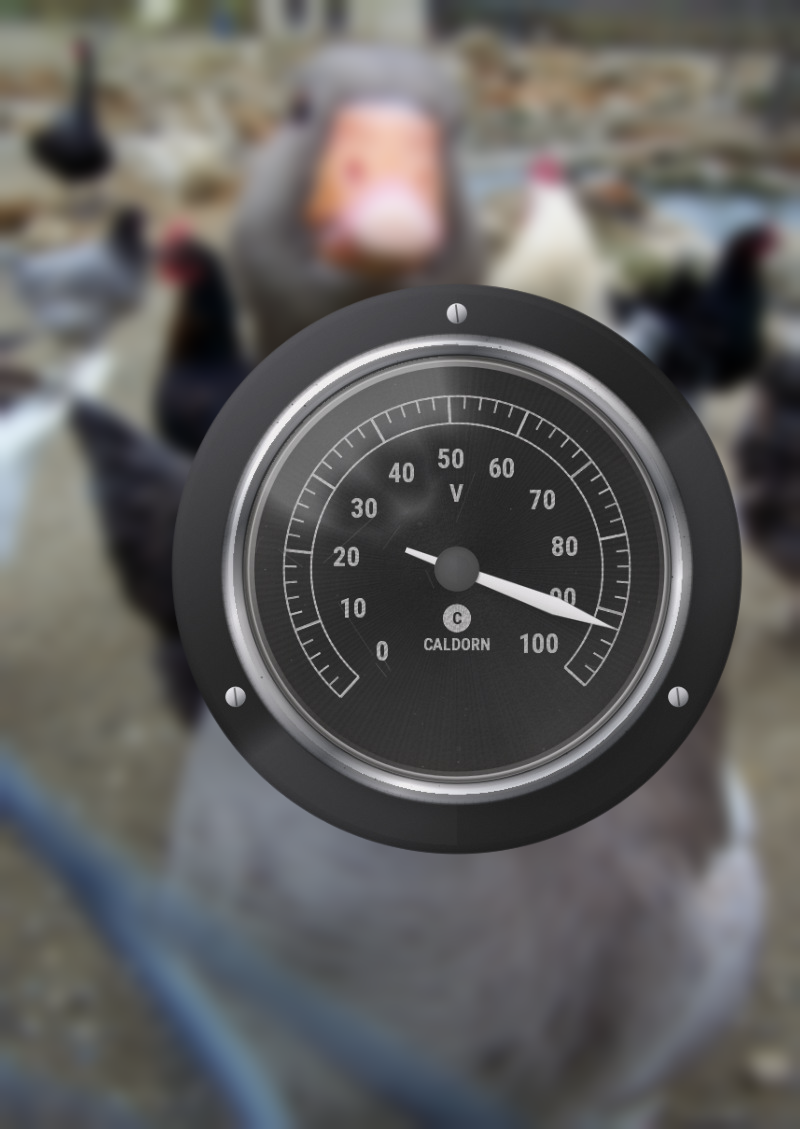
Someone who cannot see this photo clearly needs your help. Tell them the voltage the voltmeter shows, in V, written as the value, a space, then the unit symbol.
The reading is 92 V
